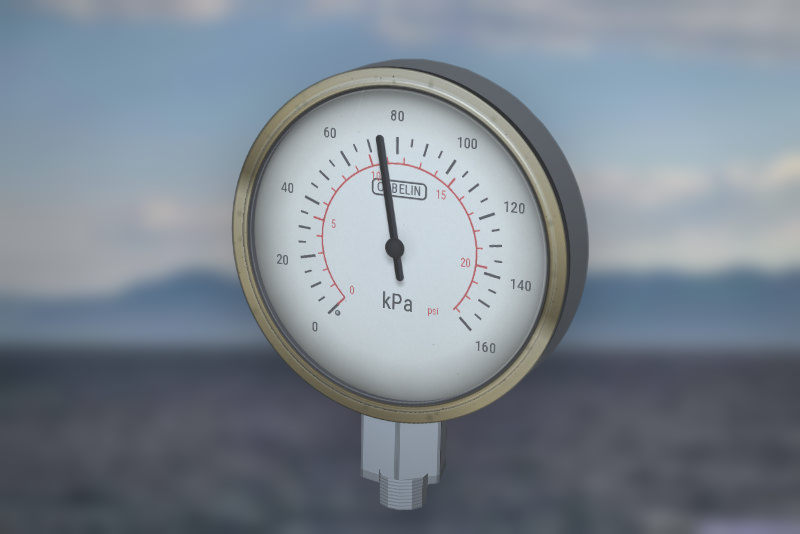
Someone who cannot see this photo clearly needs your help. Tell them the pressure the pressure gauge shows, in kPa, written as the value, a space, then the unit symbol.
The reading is 75 kPa
